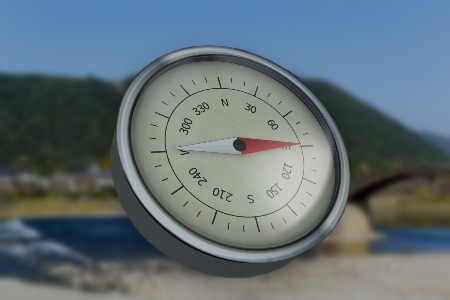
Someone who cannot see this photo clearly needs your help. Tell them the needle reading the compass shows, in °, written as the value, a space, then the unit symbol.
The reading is 90 °
